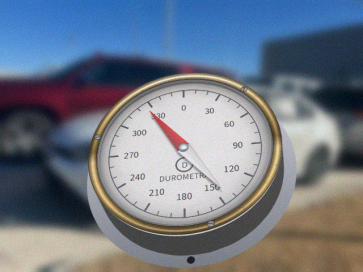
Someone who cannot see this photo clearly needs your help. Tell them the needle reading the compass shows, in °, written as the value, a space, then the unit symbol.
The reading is 325 °
